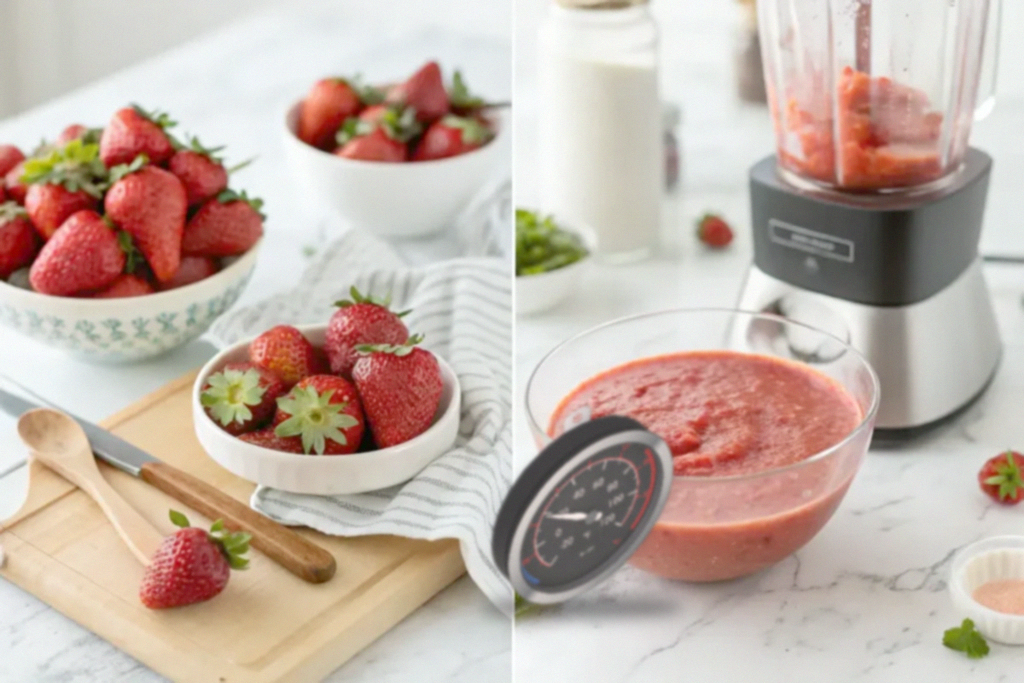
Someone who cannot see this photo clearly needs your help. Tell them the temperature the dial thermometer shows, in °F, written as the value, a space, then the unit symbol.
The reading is 20 °F
